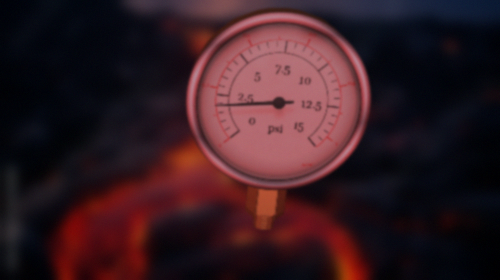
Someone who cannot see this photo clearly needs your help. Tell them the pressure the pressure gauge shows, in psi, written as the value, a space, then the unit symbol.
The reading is 2 psi
